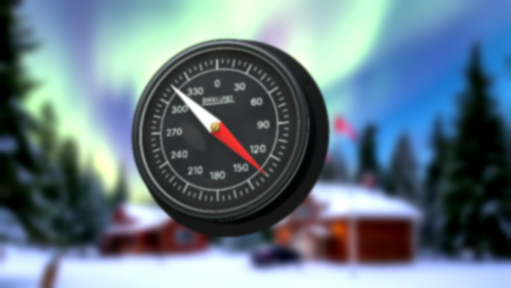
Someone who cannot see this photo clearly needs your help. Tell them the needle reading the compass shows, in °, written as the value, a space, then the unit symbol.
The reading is 135 °
